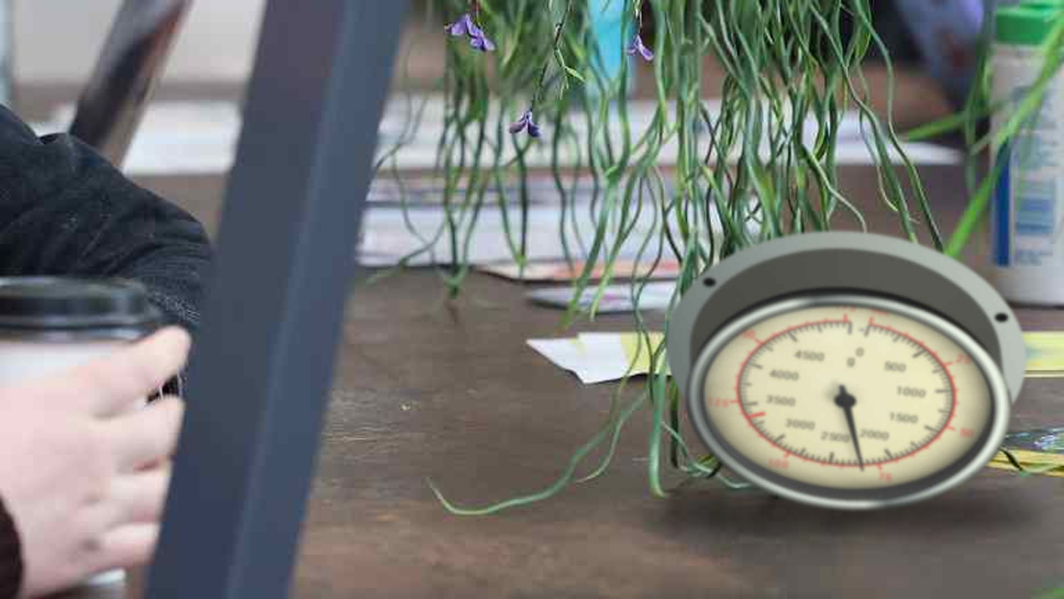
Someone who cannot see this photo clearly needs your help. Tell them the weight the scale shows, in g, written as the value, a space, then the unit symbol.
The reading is 2250 g
